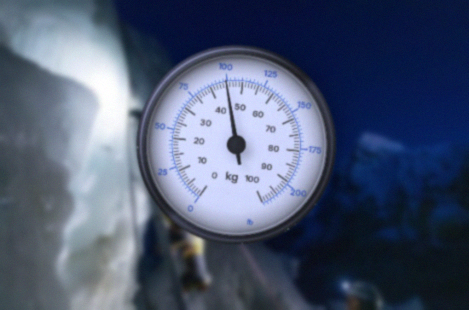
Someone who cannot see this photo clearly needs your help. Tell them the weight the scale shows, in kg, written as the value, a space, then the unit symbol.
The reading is 45 kg
